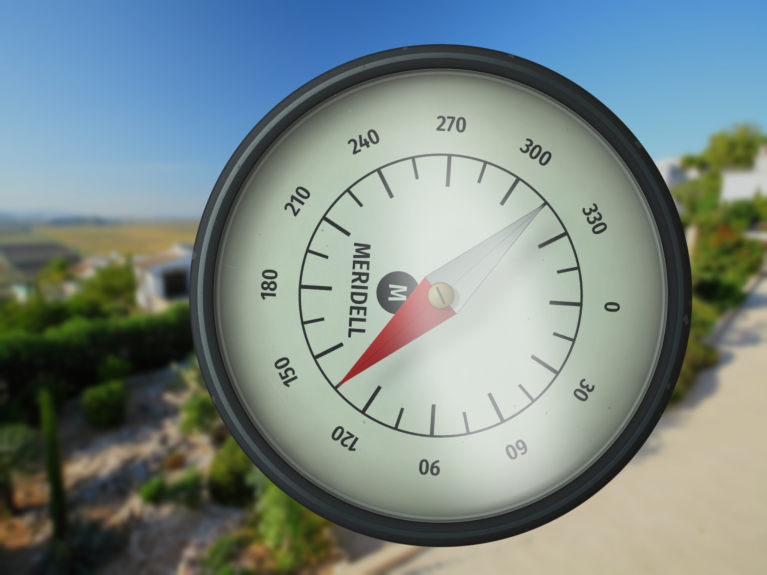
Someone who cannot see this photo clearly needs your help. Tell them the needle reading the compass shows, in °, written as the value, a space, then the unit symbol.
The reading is 135 °
